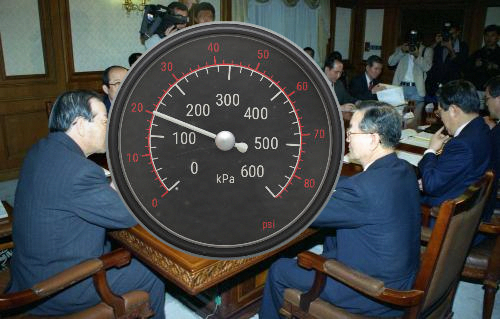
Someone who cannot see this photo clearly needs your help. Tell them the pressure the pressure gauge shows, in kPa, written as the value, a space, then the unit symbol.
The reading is 140 kPa
